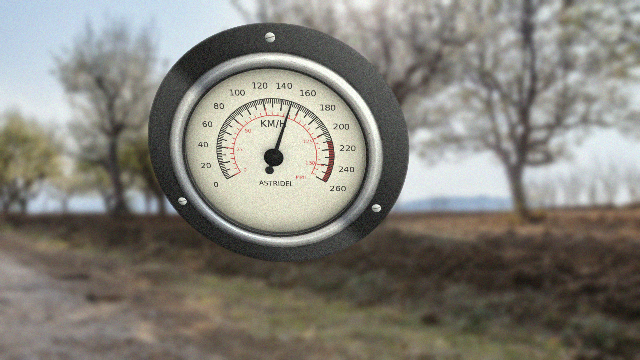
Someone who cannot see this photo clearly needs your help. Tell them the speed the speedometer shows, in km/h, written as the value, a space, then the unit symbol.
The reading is 150 km/h
